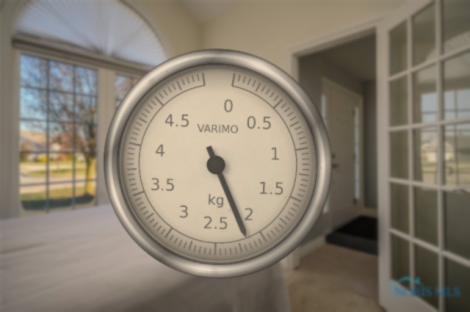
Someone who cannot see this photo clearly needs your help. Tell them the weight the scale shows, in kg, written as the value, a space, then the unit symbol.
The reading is 2.15 kg
